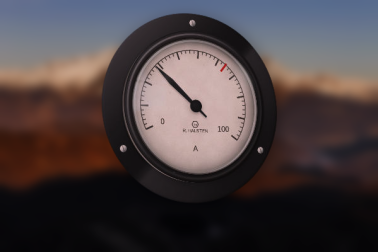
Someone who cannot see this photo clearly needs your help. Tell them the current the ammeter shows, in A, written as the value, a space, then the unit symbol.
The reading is 28 A
